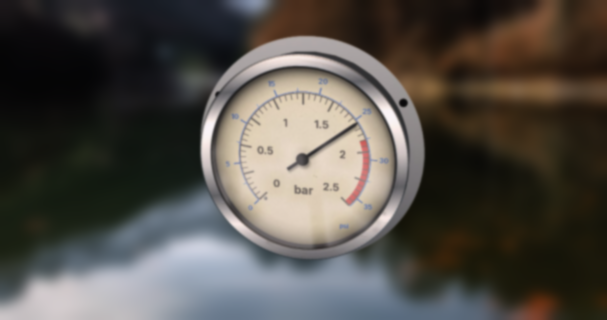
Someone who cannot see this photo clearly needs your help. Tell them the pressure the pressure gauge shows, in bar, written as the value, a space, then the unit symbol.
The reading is 1.75 bar
